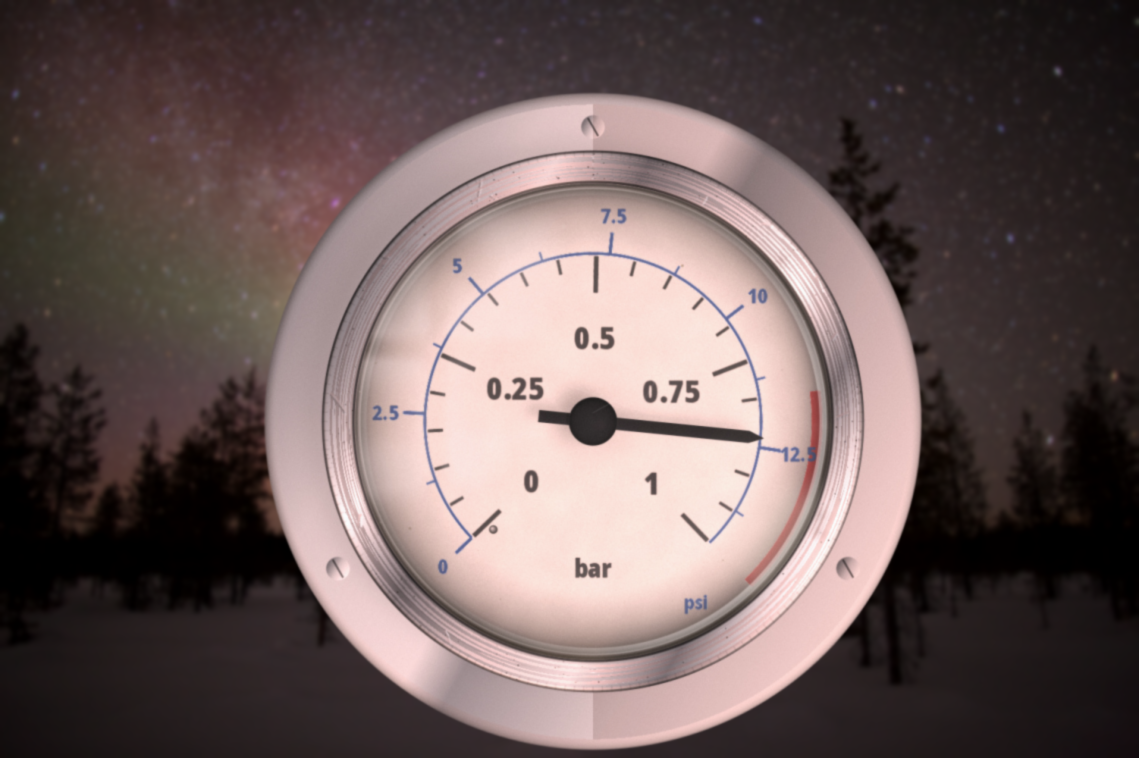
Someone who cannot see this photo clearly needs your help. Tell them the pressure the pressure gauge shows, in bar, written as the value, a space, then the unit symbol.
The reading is 0.85 bar
